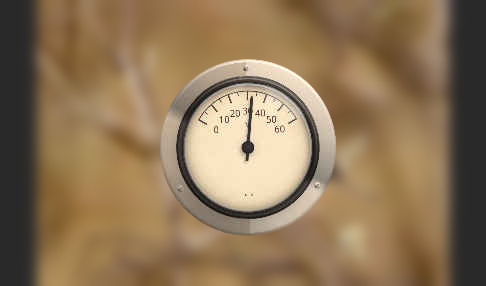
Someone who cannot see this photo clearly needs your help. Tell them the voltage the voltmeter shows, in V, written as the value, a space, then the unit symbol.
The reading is 32.5 V
